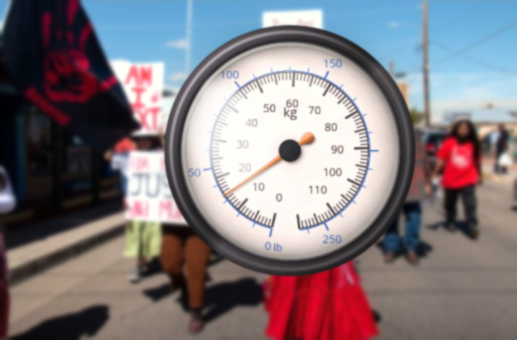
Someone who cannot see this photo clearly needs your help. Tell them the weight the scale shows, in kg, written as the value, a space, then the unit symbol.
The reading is 15 kg
